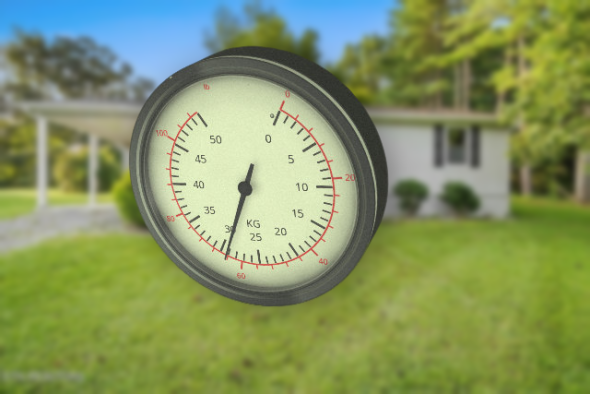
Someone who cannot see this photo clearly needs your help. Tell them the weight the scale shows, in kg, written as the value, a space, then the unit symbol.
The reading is 29 kg
